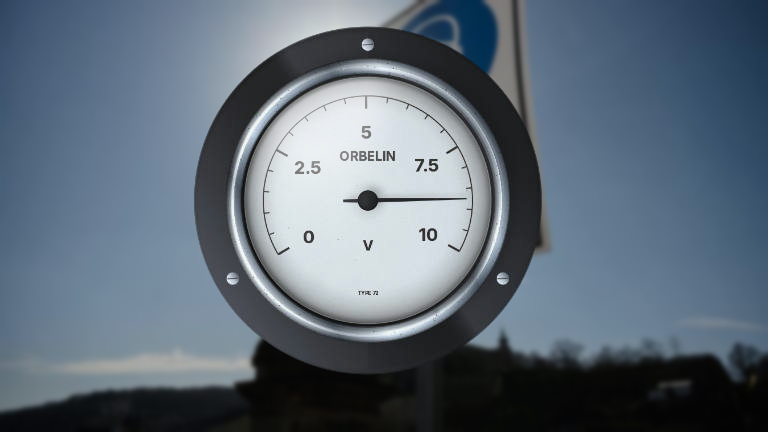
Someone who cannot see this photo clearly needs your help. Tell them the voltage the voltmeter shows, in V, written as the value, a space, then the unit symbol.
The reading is 8.75 V
